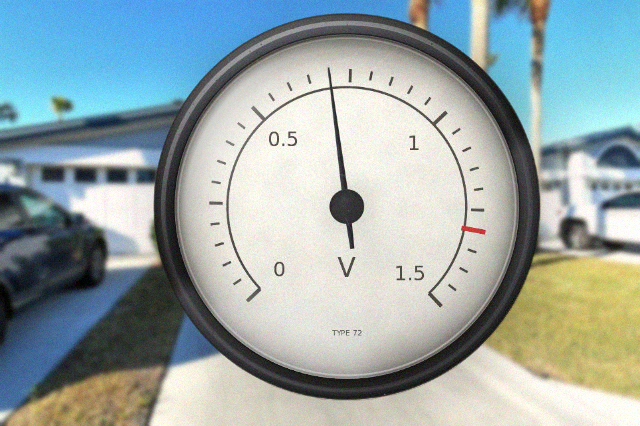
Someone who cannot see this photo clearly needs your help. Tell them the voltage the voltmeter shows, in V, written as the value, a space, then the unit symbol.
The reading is 0.7 V
